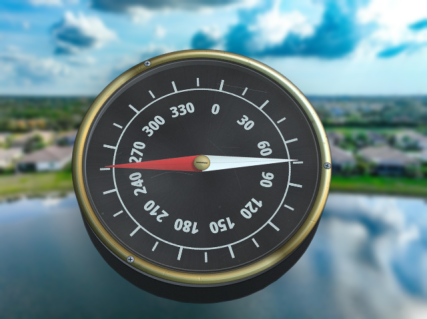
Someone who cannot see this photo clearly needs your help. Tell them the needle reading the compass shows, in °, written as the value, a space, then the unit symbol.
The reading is 255 °
